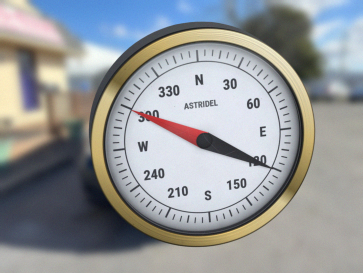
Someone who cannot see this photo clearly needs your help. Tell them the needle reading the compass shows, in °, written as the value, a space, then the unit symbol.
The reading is 300 °
